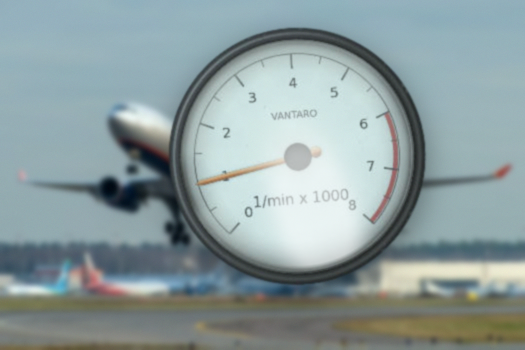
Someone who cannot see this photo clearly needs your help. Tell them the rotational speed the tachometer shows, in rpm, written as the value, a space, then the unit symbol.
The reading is 1000 rpm
